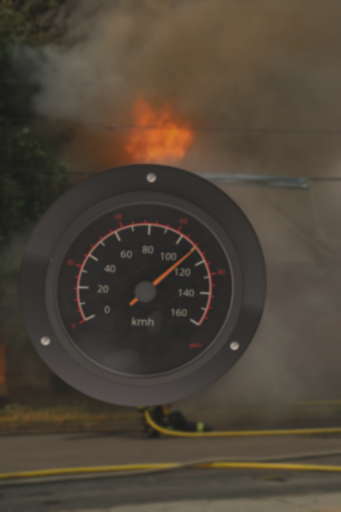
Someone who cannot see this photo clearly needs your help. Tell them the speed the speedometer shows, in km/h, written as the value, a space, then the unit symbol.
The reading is 110 km/h
